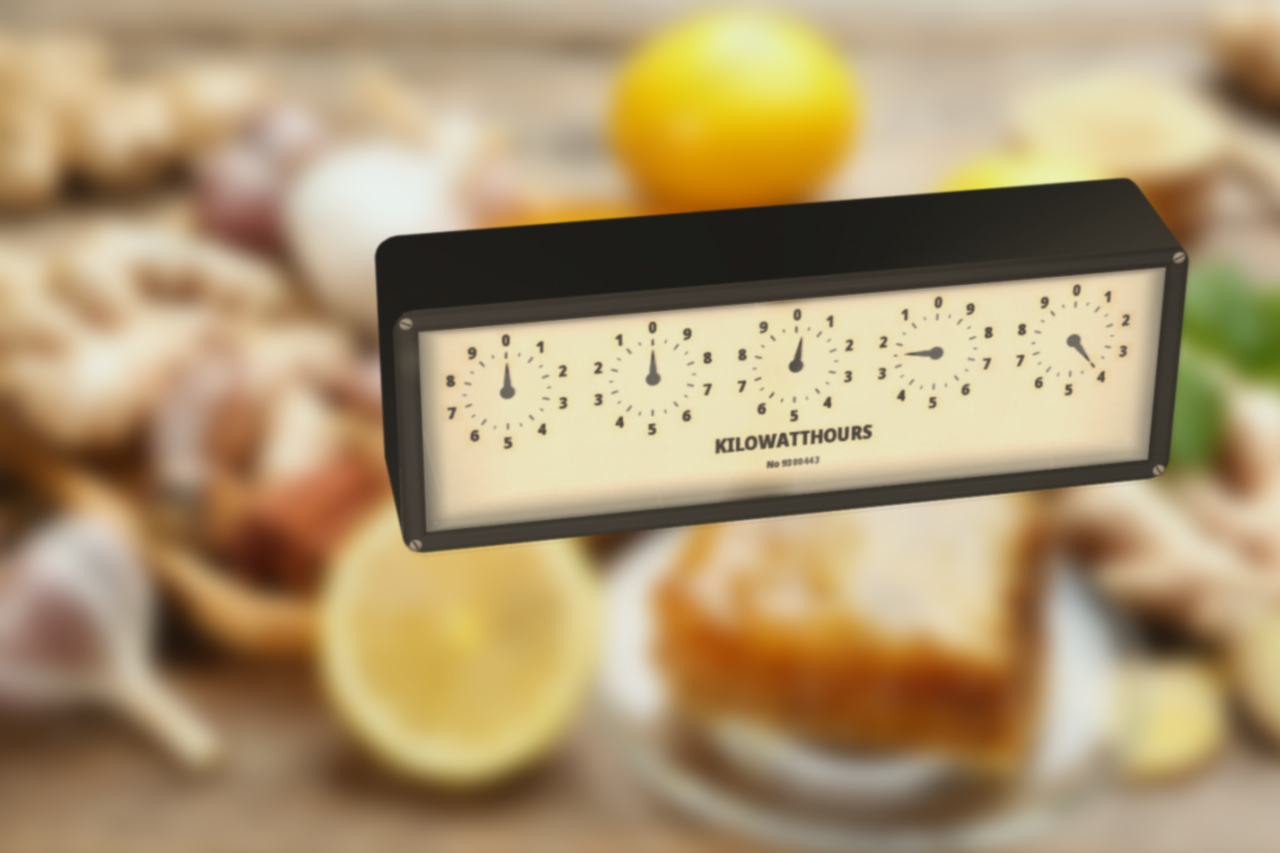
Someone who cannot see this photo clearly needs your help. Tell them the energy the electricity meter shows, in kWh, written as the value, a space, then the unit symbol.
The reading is 24 kWh
